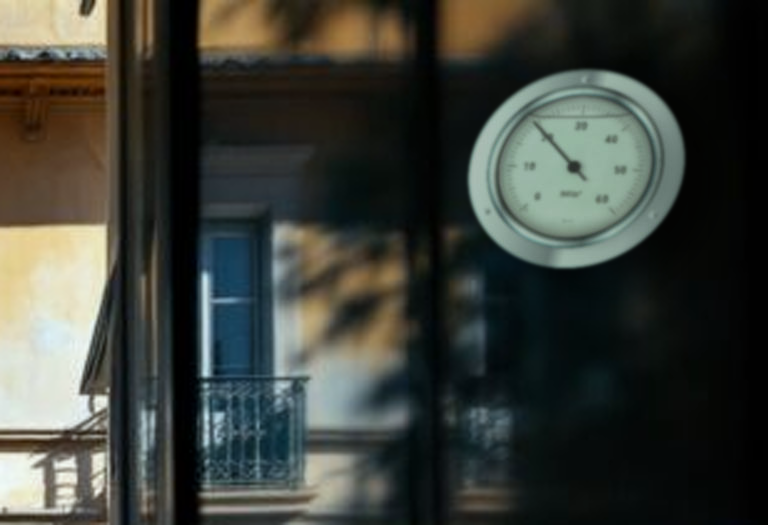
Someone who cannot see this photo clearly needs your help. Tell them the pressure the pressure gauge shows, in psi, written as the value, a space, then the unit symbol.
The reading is 20 psi
